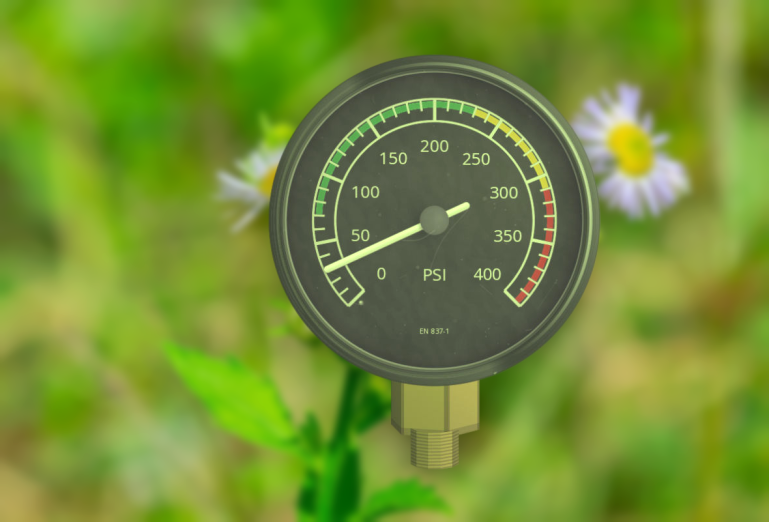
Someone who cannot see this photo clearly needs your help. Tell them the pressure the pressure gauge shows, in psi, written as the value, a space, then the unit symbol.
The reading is 30 psi
